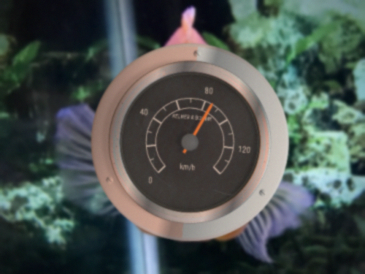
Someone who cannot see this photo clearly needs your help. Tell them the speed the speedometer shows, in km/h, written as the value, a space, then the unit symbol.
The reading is 85 km/h
